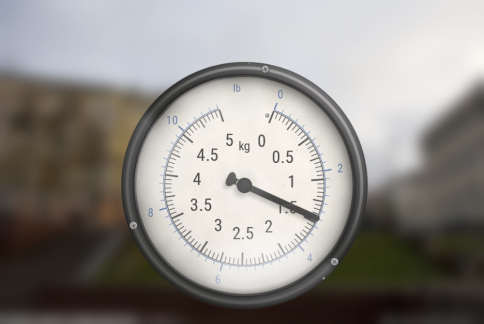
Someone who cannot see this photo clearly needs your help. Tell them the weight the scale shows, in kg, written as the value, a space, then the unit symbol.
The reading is 1.45 kg
